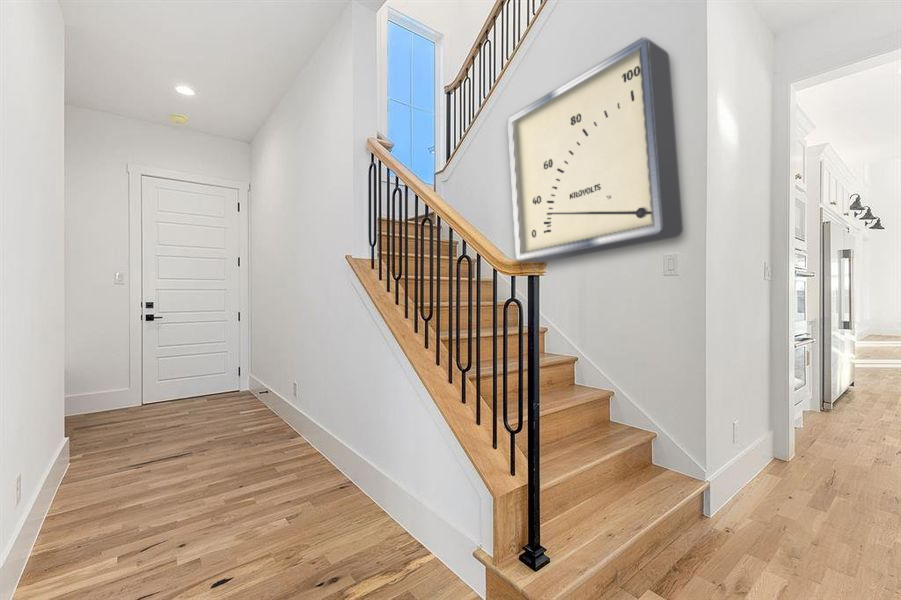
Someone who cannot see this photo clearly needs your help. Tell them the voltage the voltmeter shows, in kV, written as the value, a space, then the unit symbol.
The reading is 30 kV
